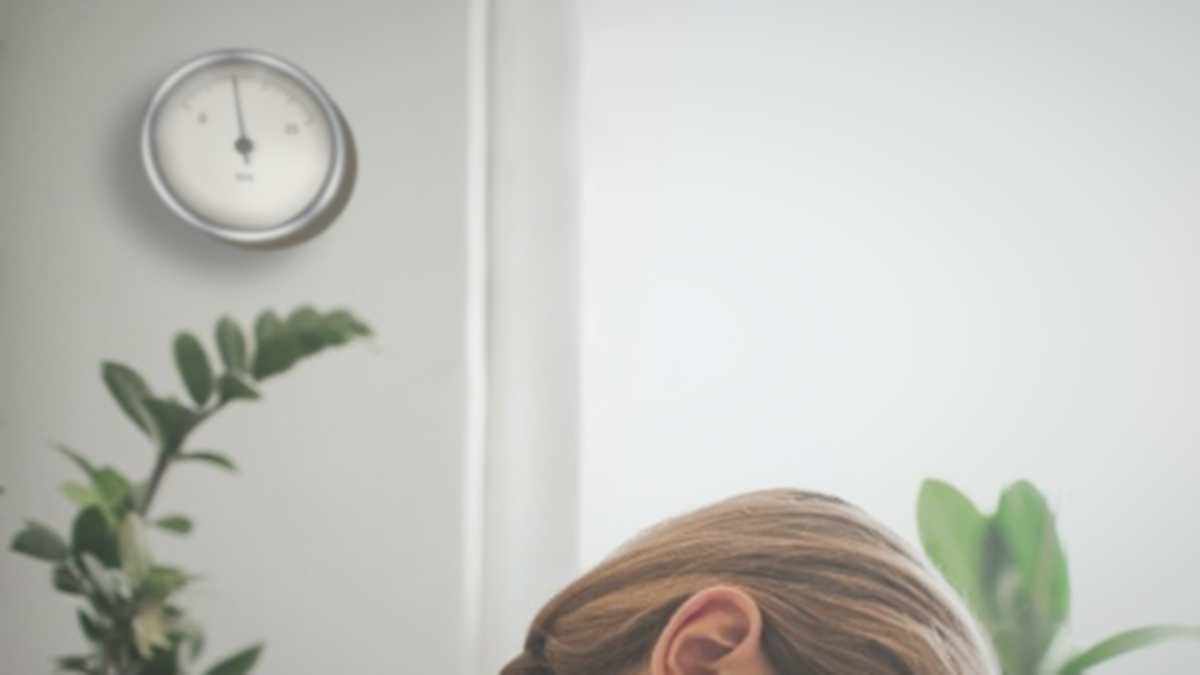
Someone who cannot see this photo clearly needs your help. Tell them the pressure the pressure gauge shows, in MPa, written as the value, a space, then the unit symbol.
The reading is 10 MPa
